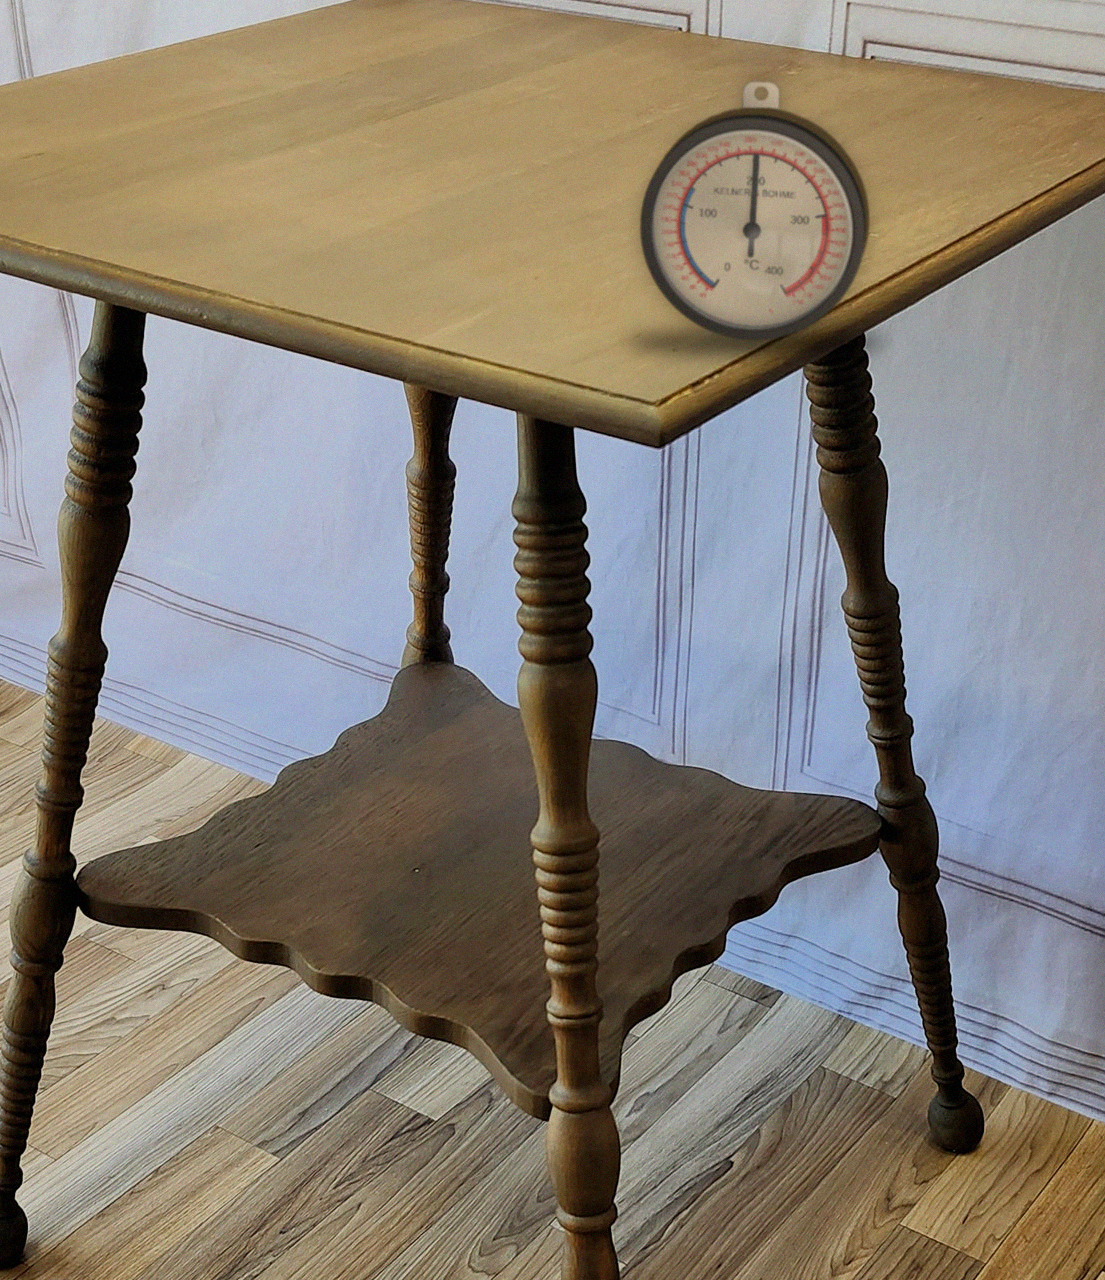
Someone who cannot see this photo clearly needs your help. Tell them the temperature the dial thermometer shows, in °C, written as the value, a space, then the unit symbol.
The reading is 200 °C
